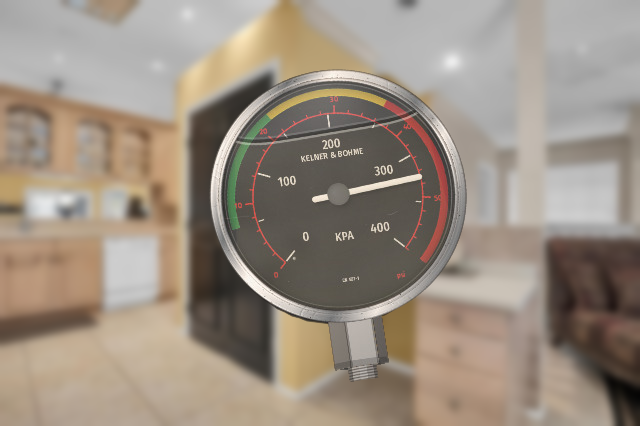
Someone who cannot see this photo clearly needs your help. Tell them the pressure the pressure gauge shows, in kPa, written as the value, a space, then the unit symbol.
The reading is 325 kPa
